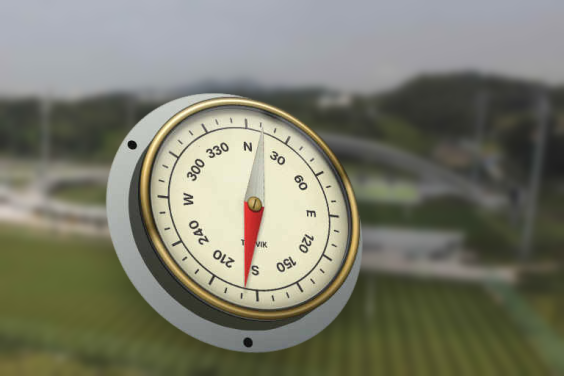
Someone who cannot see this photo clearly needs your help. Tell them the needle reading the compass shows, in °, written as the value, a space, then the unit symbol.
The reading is 190 °
